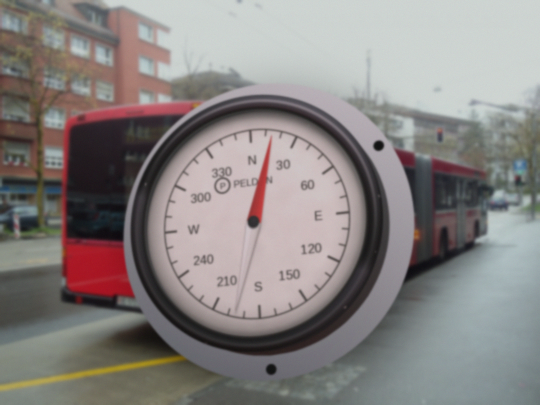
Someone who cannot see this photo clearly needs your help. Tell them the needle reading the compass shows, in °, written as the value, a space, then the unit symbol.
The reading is 15 °
